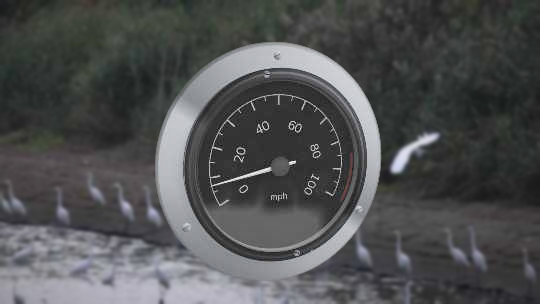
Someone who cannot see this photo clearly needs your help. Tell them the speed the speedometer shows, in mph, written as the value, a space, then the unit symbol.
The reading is 7.5 mph
